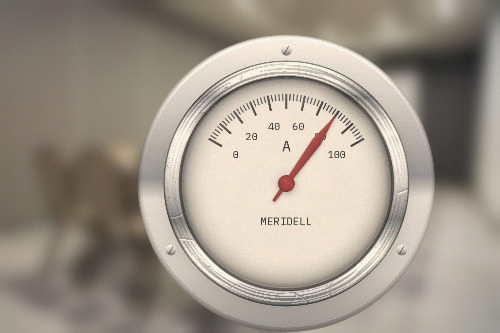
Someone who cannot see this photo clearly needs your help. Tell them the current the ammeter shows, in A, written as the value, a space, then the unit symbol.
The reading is 80 A
